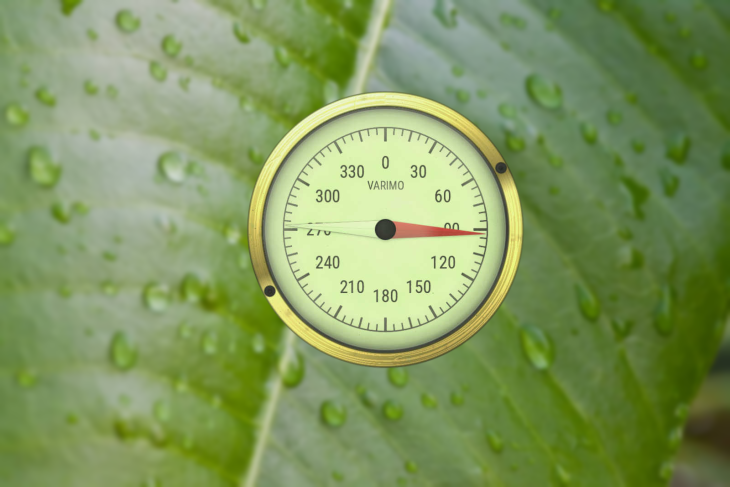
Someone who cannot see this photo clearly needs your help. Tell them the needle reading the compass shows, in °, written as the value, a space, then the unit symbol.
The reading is 92.5 °
